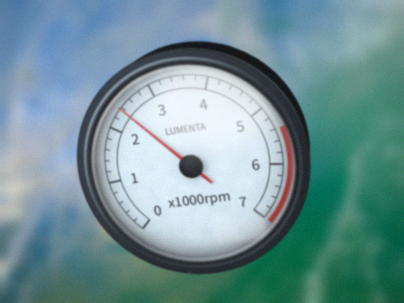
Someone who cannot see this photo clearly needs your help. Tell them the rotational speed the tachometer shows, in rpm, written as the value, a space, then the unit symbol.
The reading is 2400 rpm
